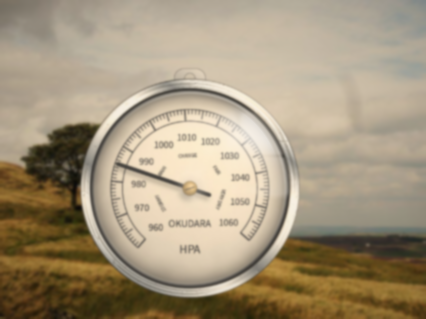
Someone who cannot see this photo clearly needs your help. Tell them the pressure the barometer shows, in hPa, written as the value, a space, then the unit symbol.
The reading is 985 hPa
